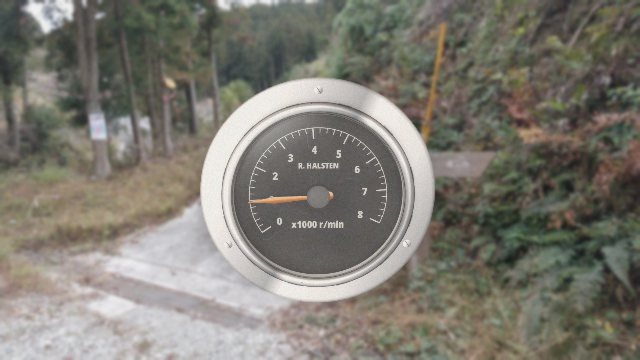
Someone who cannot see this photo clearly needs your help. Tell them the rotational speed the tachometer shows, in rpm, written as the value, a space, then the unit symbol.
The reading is 1000 rpm
